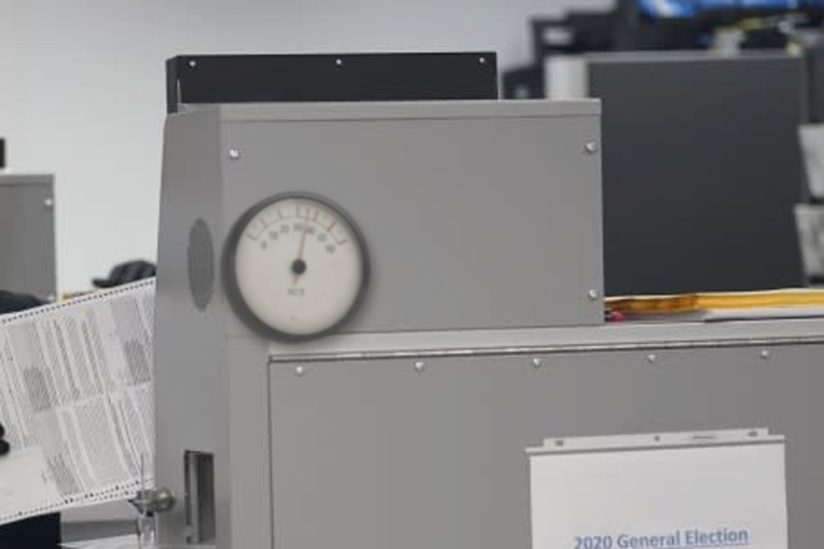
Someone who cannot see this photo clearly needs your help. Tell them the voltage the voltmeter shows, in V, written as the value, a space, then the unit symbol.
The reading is 35 V
